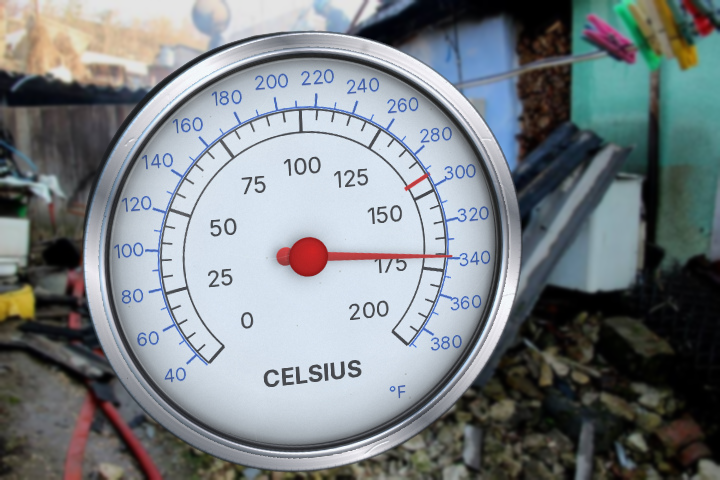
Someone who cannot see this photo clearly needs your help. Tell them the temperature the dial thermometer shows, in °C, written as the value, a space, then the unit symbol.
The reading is 170 °C
